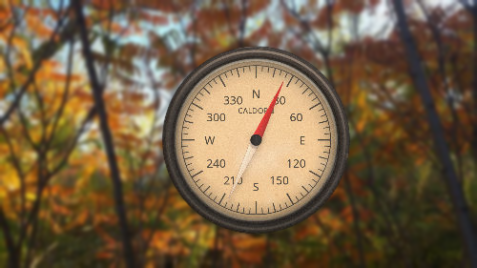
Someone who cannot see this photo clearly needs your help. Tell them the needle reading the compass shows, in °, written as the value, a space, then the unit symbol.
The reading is 25 °
